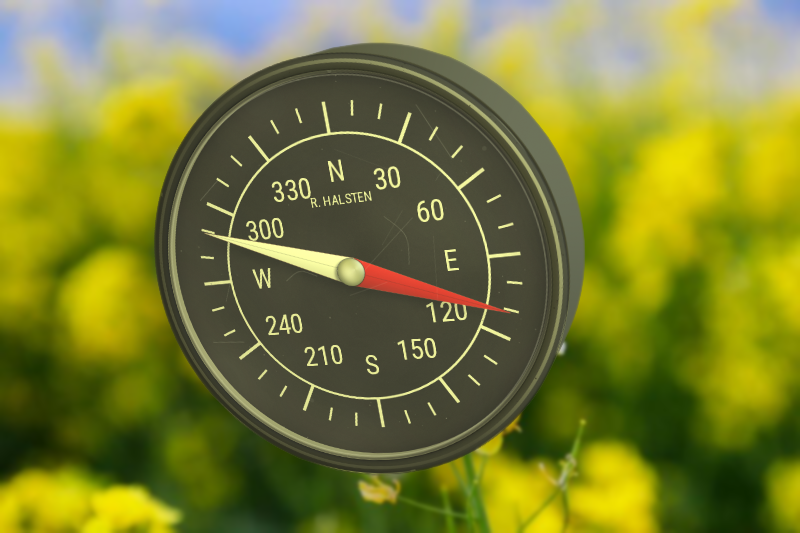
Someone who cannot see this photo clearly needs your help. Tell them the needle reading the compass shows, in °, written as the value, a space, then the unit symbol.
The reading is 110 °
